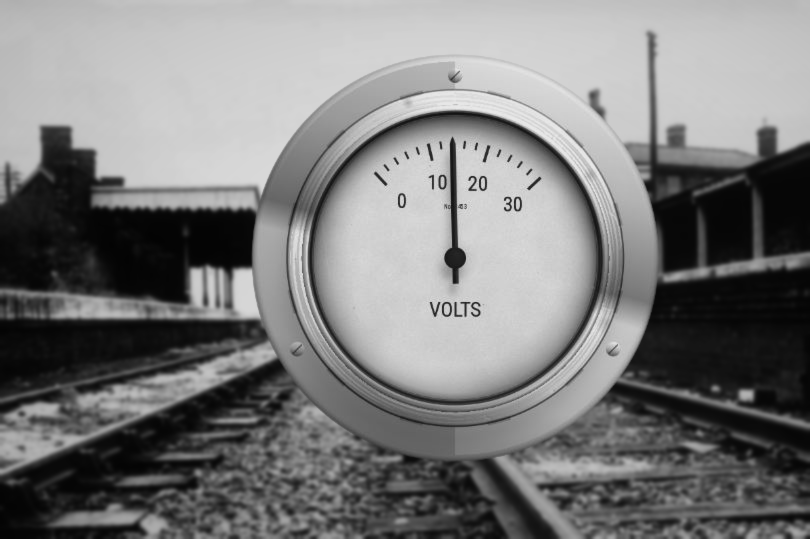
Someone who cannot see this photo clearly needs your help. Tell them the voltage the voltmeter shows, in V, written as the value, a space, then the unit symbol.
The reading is 14 V
